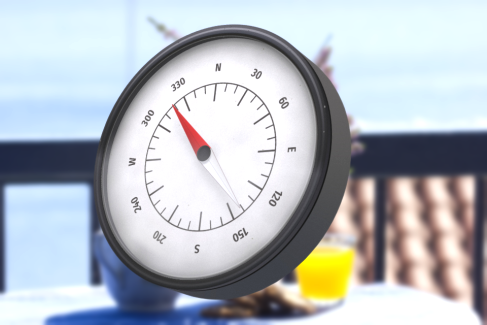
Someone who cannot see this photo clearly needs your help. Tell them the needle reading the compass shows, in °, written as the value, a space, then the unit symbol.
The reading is 320 °
